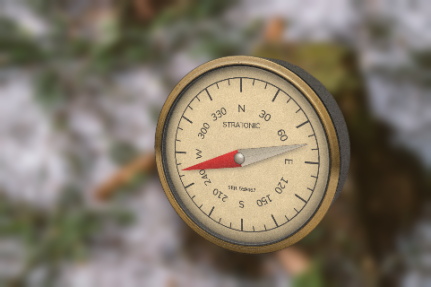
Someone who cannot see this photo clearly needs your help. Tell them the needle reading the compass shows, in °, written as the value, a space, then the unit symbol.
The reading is 255 °
